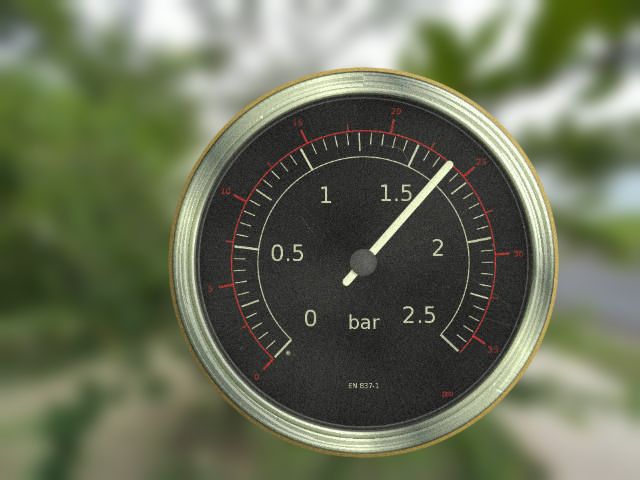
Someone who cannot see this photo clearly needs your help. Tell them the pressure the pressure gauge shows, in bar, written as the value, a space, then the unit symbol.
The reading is 1.65 bar
